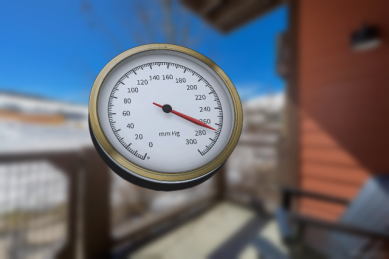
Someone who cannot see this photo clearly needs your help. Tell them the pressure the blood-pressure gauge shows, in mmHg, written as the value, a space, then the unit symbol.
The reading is 270 mmHg
